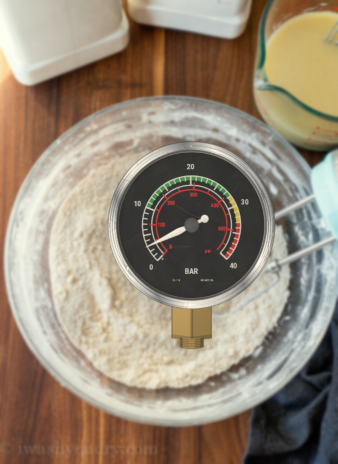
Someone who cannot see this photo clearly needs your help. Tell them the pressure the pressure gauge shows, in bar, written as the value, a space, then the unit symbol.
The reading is 3 bar
